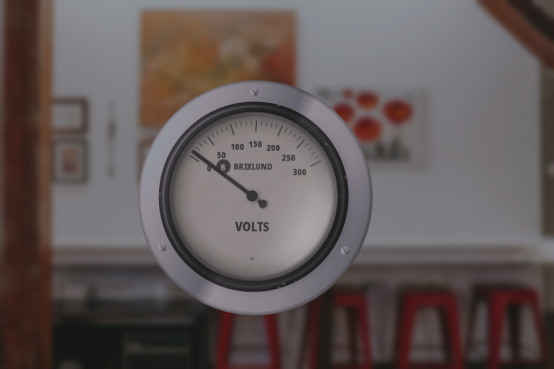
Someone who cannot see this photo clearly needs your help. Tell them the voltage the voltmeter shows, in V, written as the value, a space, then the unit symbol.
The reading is 10 V
